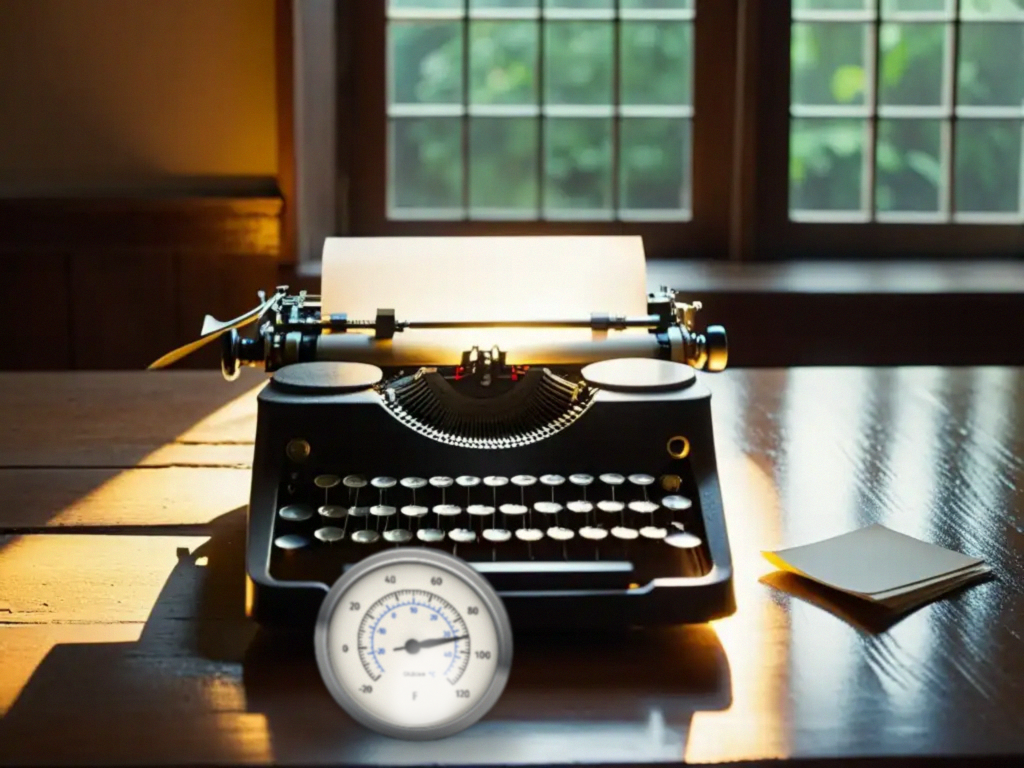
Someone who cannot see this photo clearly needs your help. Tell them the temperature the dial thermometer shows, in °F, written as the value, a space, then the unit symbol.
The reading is 90 °F
